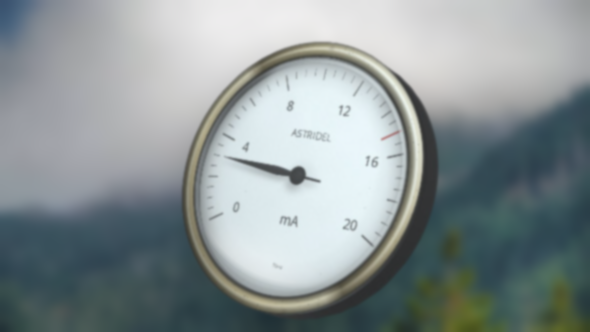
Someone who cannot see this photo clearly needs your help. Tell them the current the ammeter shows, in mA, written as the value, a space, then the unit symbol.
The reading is 3 mA
